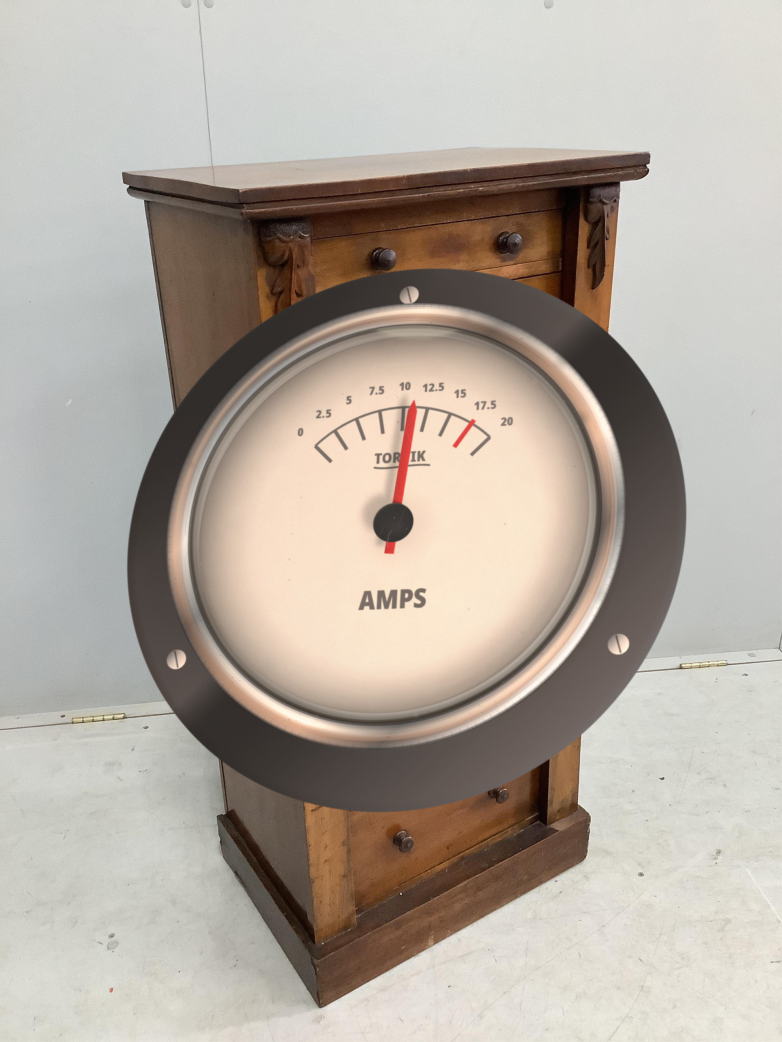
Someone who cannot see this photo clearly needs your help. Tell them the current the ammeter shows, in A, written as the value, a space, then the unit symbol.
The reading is 11.25 A
